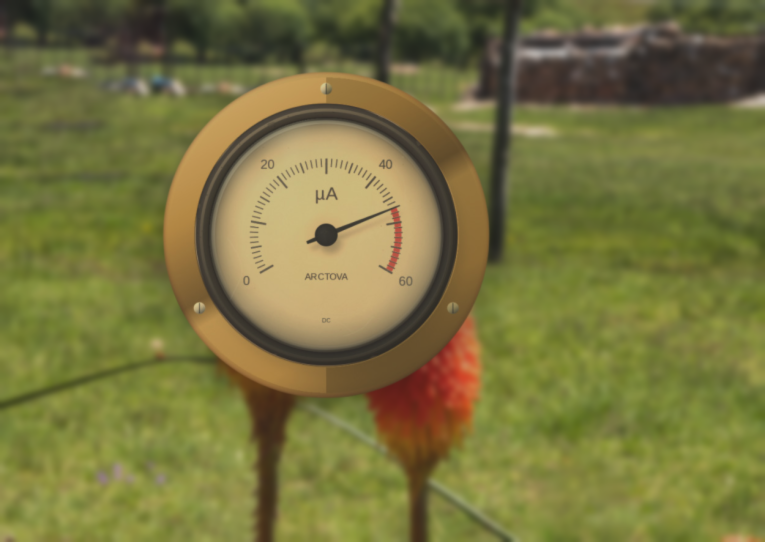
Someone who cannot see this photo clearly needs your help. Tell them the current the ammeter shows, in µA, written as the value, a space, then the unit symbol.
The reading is 47 µA
